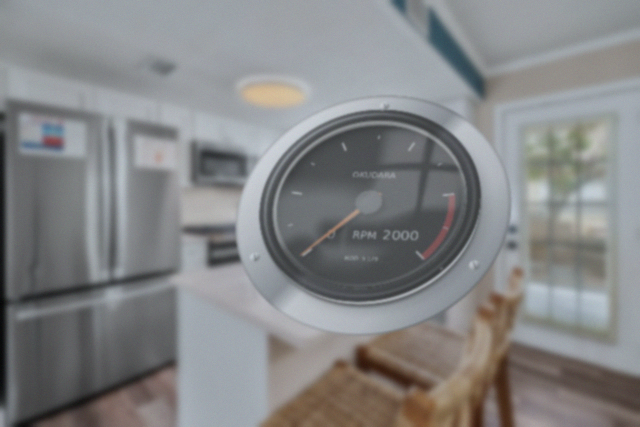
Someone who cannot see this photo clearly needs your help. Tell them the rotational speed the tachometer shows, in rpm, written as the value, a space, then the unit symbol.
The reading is 0 rpm
